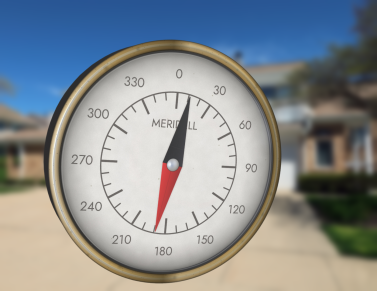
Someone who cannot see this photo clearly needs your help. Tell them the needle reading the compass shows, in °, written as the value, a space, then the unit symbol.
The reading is 190 °
